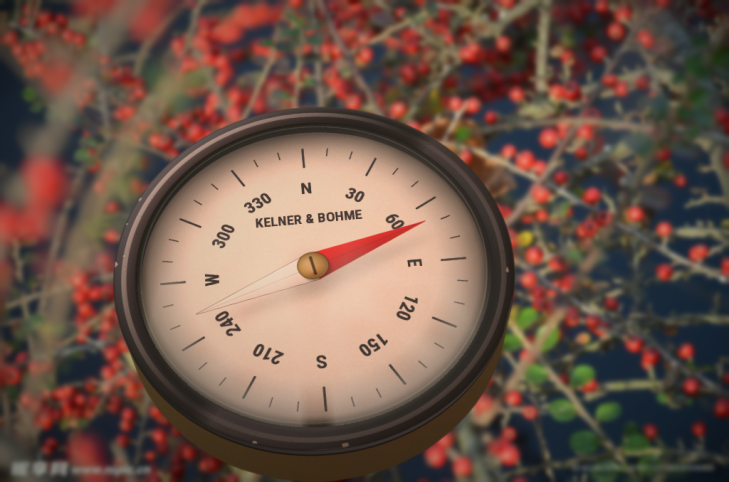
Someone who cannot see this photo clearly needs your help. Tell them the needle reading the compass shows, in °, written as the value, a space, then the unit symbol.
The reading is 70 °
